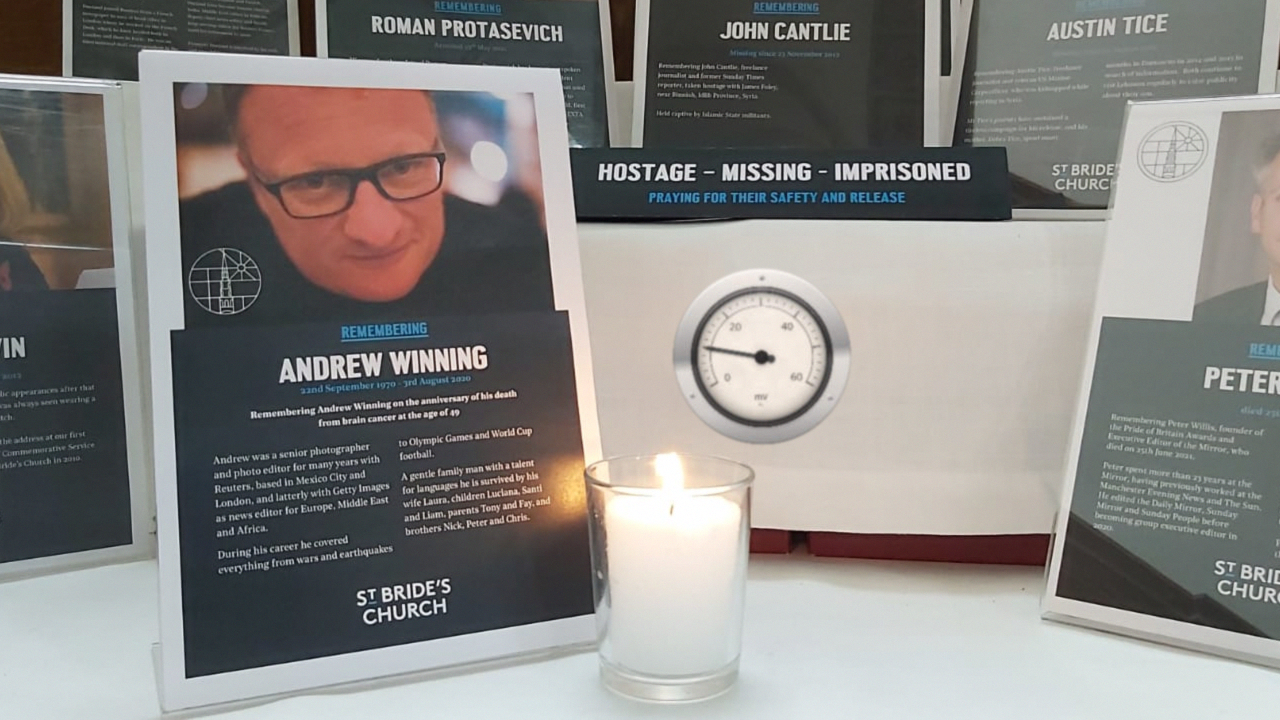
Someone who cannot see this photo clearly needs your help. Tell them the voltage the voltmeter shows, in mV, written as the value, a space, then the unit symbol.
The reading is 10 mV
